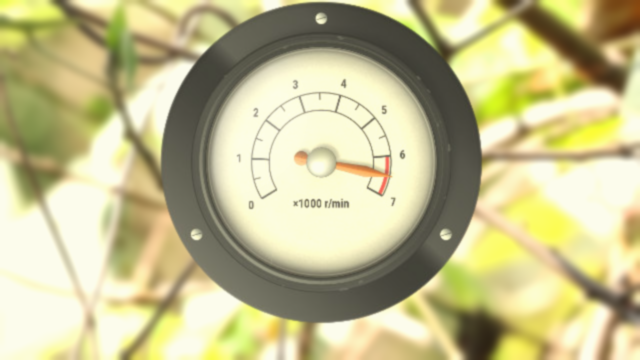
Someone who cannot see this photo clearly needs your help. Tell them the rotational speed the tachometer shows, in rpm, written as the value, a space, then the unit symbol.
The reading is 6500 rpm
